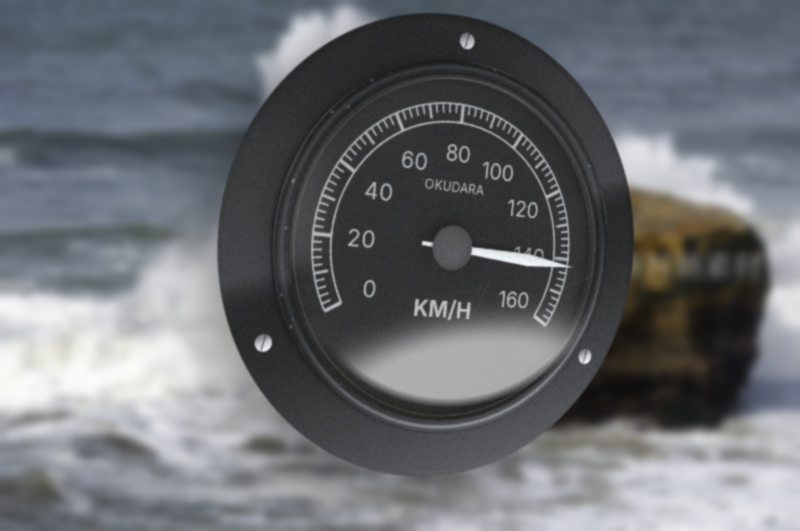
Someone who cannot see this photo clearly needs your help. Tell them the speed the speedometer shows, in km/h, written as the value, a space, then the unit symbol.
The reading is 142 km/h
